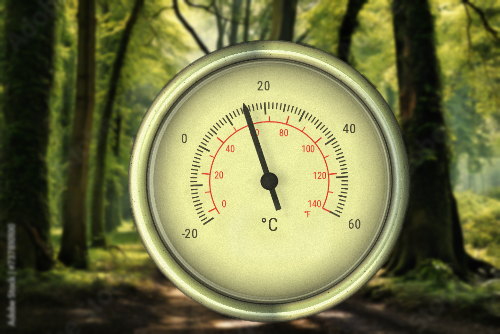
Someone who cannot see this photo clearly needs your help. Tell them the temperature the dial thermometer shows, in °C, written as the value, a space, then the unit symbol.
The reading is 15 °C
